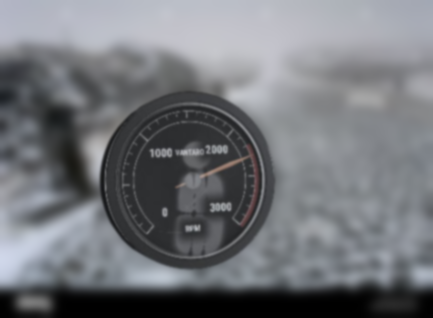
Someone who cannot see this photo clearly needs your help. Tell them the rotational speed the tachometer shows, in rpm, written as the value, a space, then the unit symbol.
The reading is 2300 rpm
